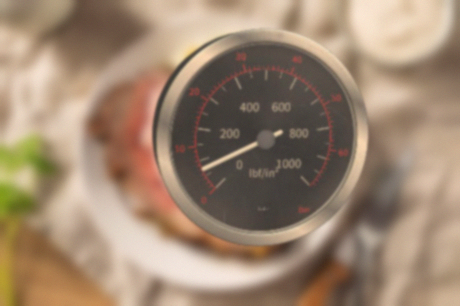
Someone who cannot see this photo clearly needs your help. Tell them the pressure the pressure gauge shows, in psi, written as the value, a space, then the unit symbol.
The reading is 75 psi
